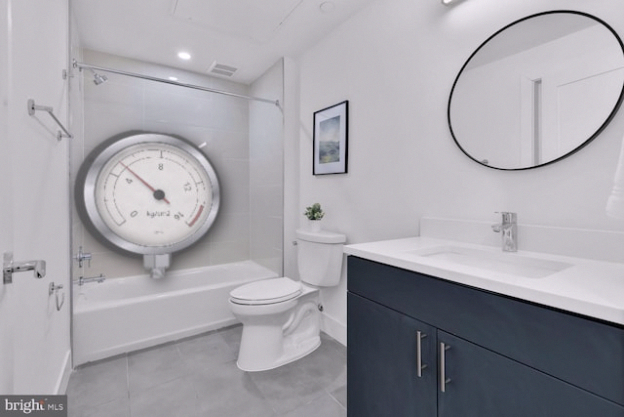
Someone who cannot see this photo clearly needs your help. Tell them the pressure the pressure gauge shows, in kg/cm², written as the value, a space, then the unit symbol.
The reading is 5 kg/cm²
